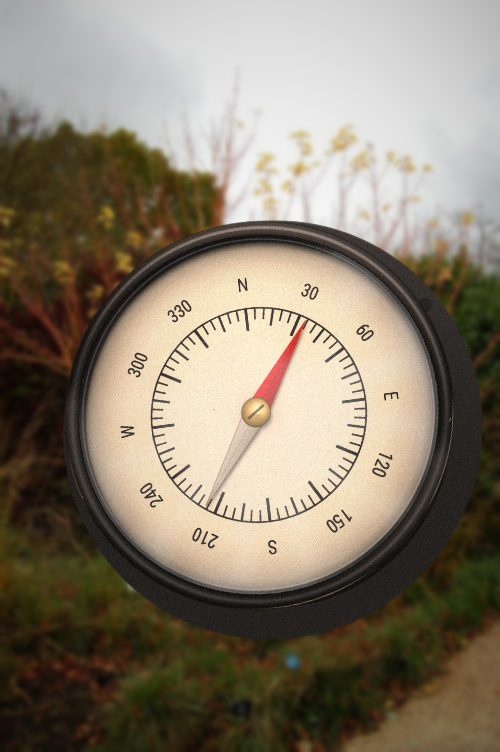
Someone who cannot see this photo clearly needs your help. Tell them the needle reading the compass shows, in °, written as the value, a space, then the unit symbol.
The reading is 35 °
